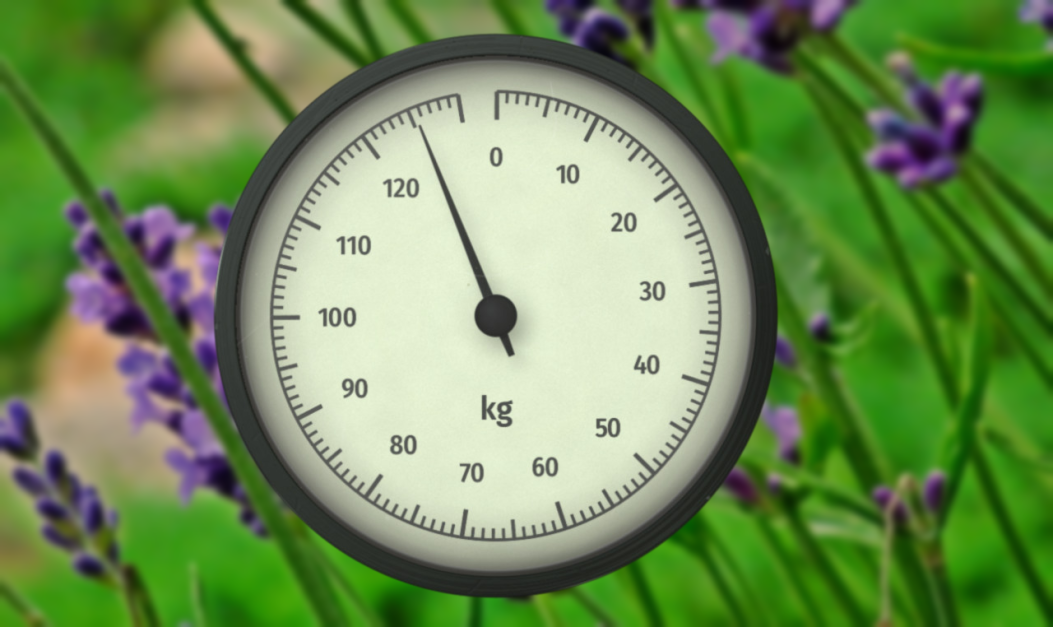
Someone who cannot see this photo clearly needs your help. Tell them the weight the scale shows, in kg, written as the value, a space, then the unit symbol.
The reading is 125.5 kg
